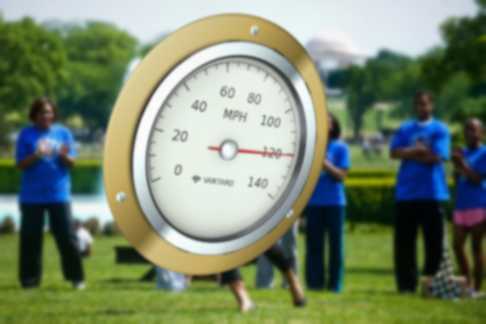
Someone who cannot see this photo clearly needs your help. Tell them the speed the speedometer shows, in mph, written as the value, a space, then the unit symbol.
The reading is 120 mph
